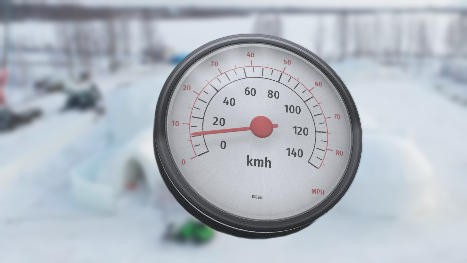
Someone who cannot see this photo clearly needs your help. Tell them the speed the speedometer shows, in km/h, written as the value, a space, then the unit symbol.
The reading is 10 km/h
